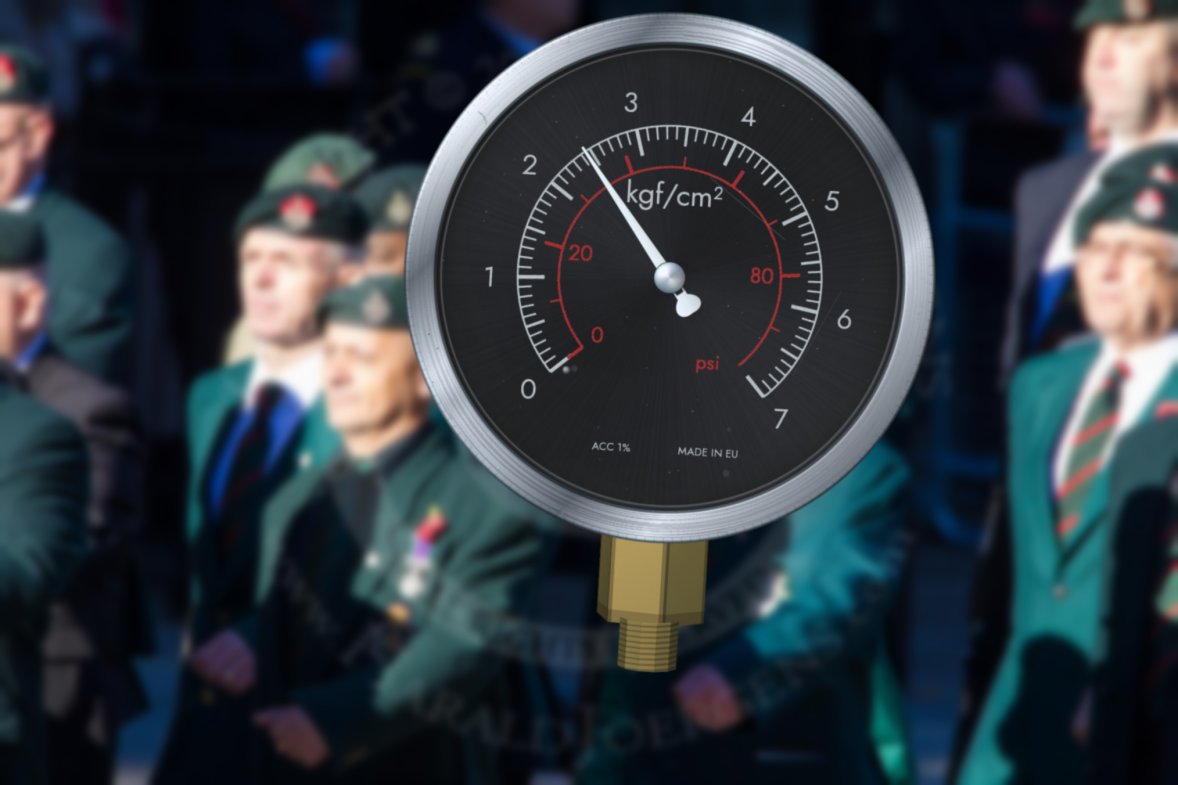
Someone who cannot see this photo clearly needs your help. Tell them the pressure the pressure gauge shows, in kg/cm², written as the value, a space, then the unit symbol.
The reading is 2.45 kg/cm²
